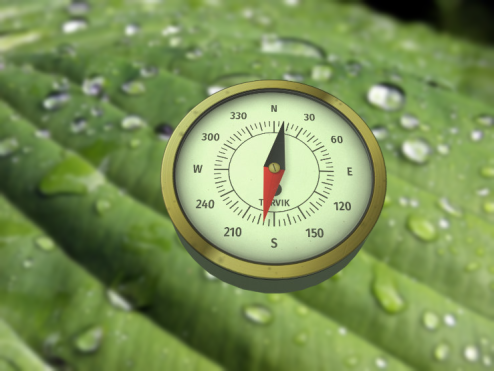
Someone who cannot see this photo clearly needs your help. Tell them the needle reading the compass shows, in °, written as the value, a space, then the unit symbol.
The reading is 190 °
